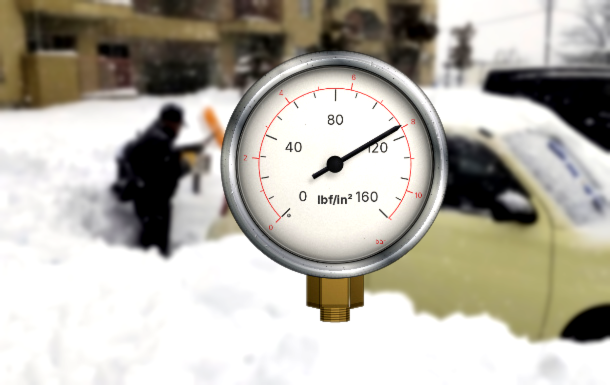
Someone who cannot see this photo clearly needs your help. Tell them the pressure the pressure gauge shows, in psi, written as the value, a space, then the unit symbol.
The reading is 115 psi
